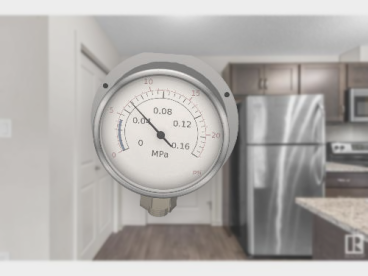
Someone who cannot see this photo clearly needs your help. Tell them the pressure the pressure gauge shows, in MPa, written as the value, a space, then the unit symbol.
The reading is 0.05 MPa
